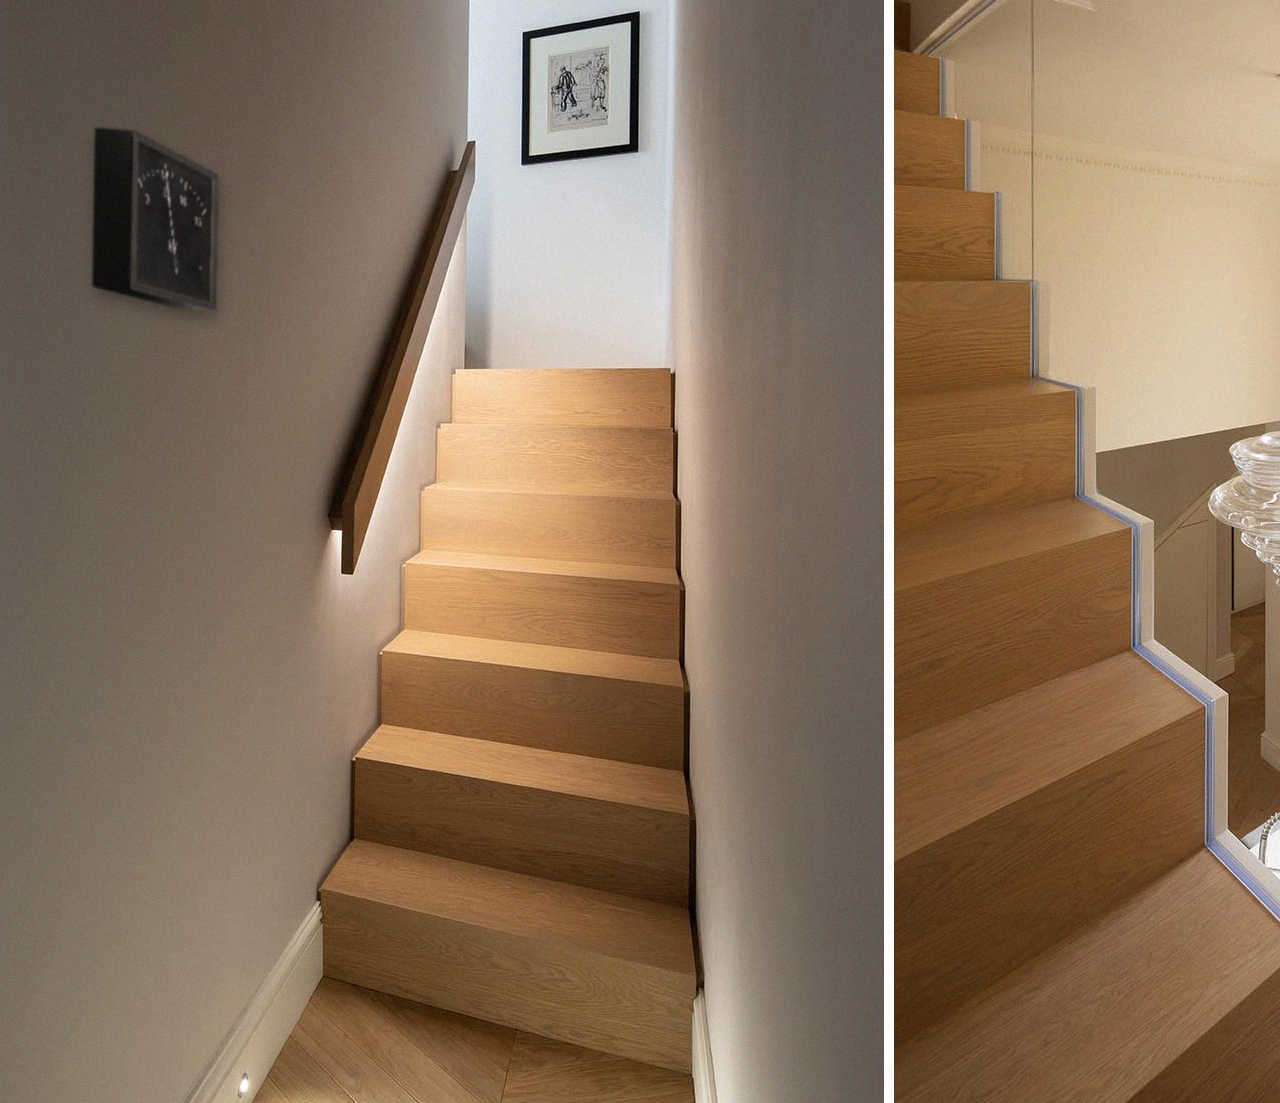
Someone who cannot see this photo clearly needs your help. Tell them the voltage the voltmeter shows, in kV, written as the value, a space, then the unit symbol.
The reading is 5 kV
